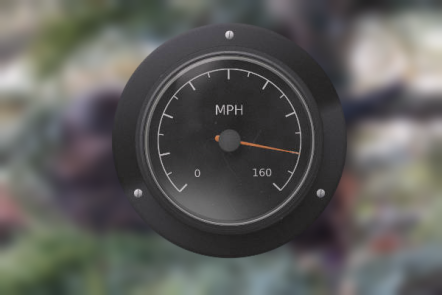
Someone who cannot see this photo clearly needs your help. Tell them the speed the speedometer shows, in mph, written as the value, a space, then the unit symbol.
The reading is 140 mph
